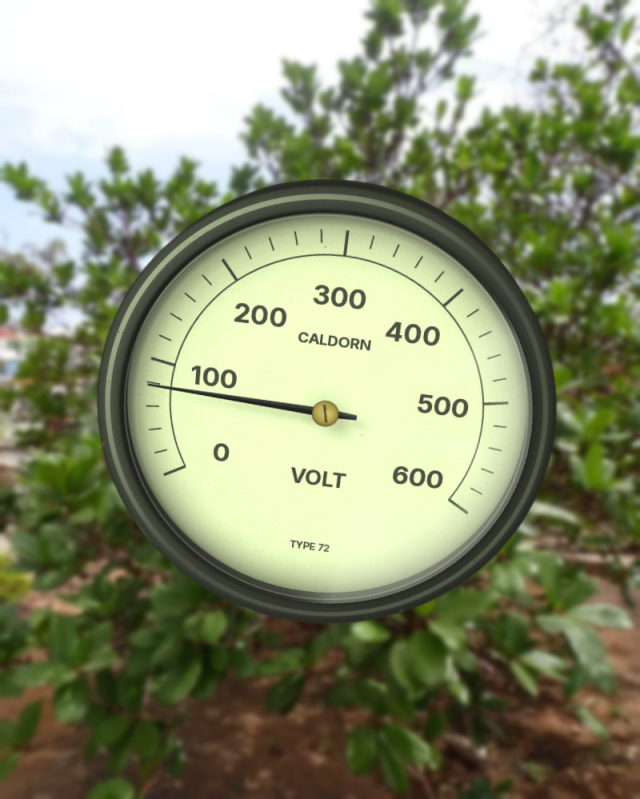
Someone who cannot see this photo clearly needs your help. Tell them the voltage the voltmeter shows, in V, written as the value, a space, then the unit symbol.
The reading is 80 V
